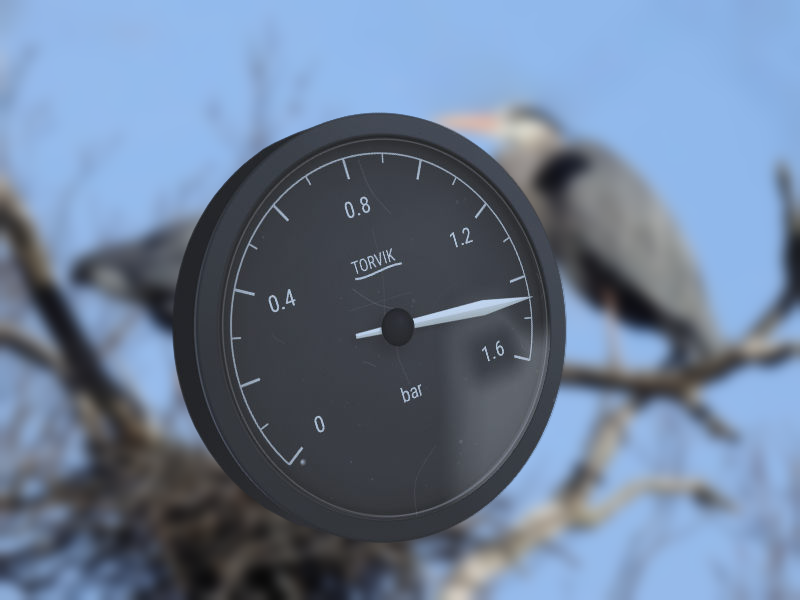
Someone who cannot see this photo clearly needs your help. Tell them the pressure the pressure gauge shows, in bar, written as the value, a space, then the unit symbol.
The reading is 1.45 bar
